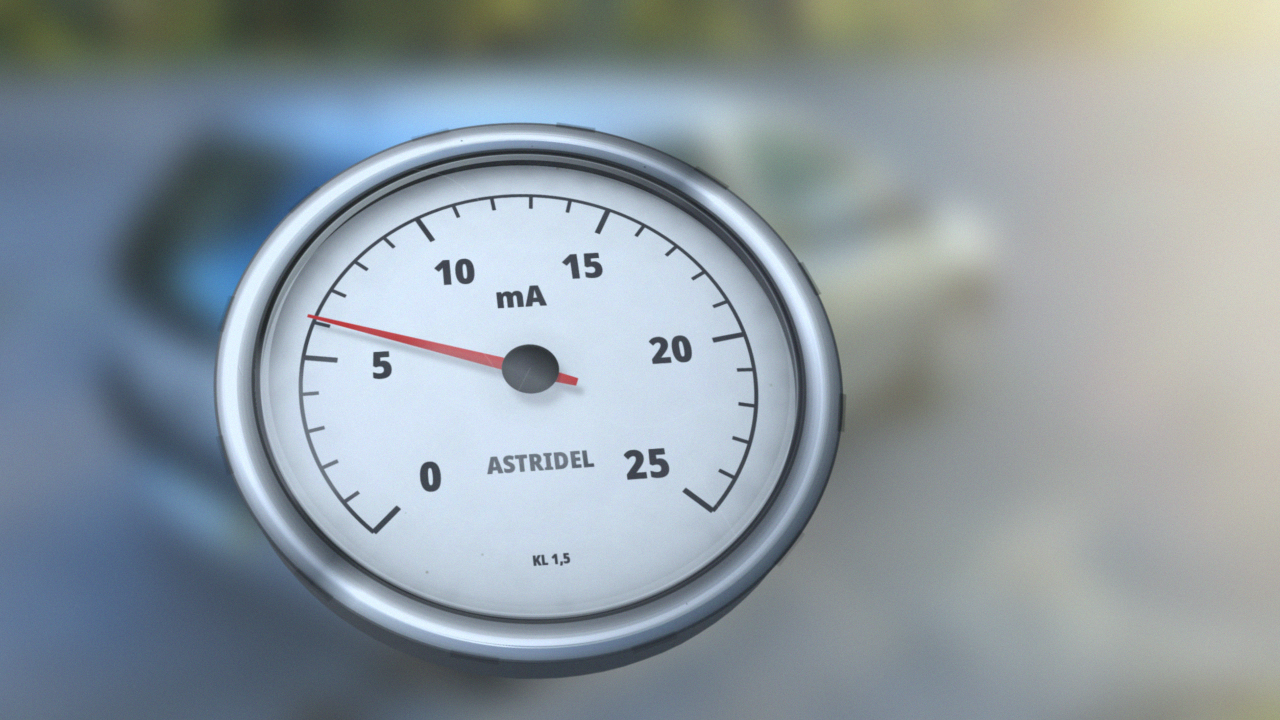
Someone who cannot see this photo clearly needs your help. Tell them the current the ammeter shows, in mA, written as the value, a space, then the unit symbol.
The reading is 6 mA
